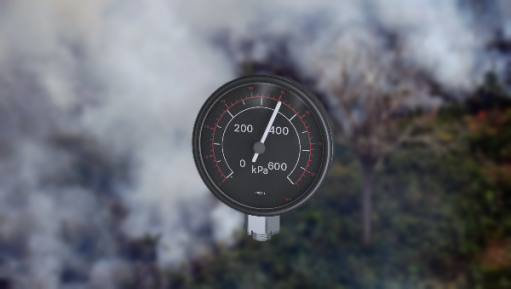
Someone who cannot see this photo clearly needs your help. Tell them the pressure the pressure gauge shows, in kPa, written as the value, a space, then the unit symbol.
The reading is 350 kPa
